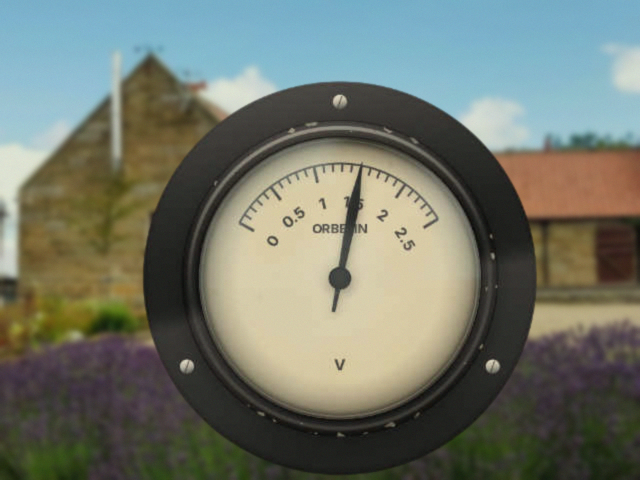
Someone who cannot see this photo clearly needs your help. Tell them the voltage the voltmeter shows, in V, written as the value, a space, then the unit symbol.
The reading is 1.5 V
